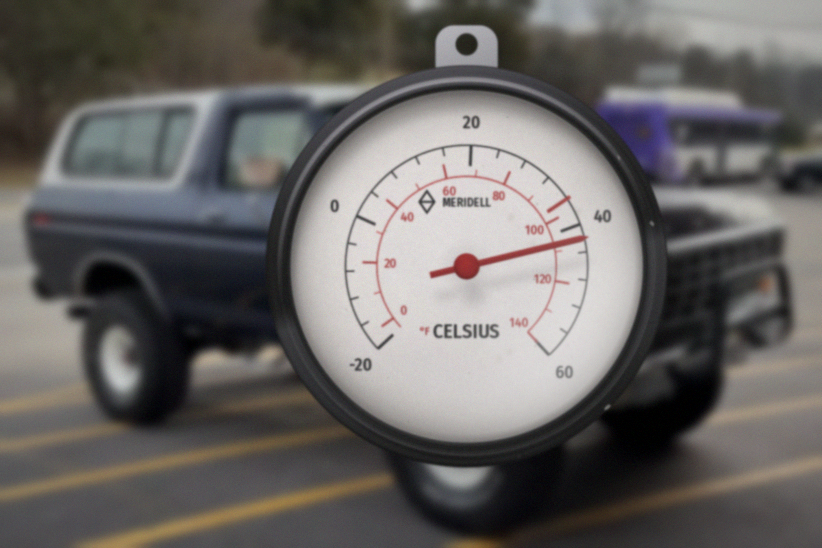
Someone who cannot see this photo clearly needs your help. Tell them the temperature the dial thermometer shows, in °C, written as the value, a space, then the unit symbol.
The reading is 42 °C
